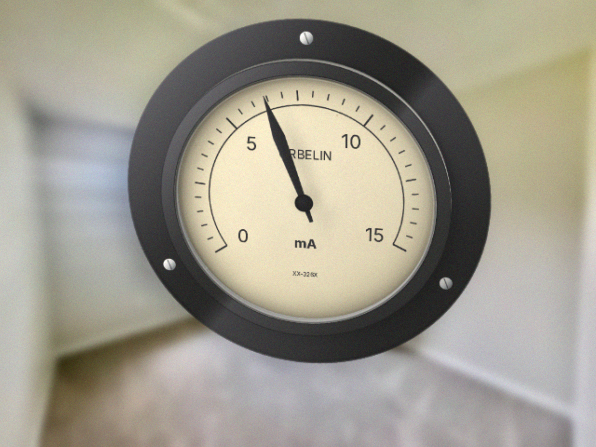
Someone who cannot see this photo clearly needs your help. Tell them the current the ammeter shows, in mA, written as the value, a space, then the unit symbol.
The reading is 6.5 mA
